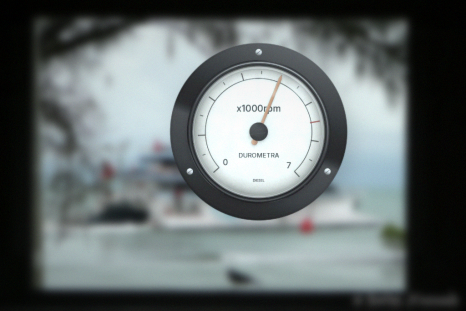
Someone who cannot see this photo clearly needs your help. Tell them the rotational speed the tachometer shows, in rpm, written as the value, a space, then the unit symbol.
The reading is 4000 rpm
